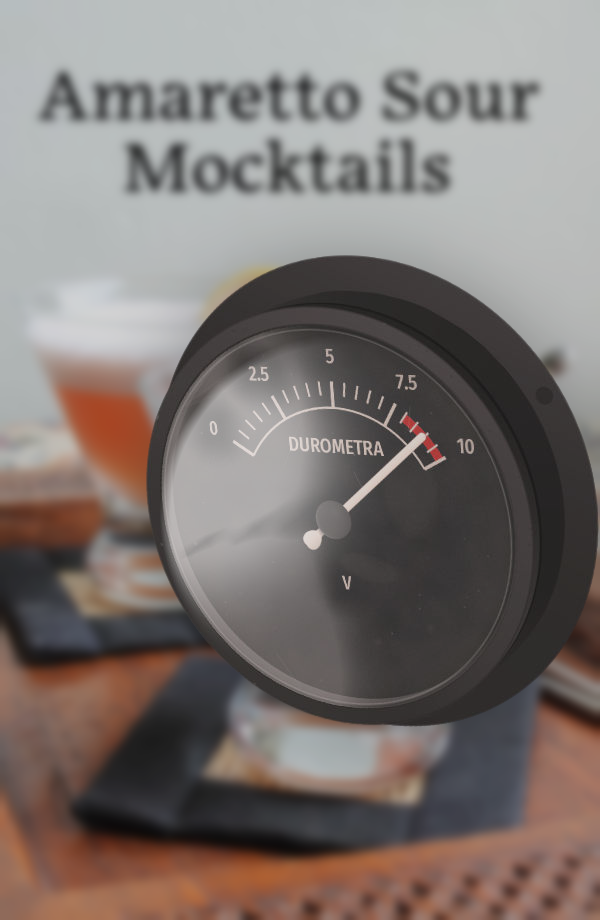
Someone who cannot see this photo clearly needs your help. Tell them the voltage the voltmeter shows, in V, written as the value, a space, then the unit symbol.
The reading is 9 V
